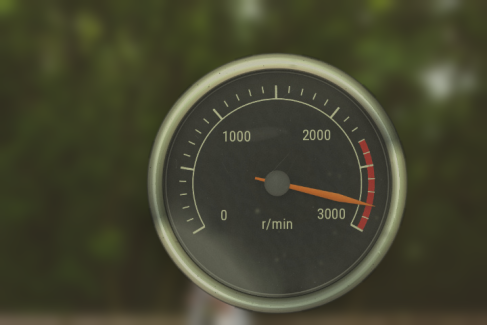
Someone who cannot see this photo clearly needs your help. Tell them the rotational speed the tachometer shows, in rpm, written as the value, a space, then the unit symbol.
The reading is 2800 rpm
